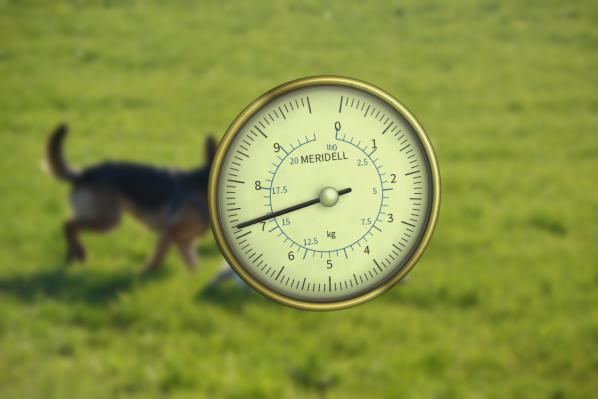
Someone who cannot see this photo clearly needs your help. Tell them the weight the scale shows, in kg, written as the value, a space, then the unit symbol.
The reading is 7.2 kg
